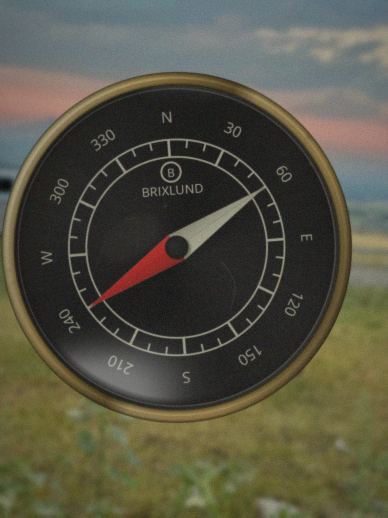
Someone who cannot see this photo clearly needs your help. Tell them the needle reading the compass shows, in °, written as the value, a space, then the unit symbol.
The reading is 240 °
